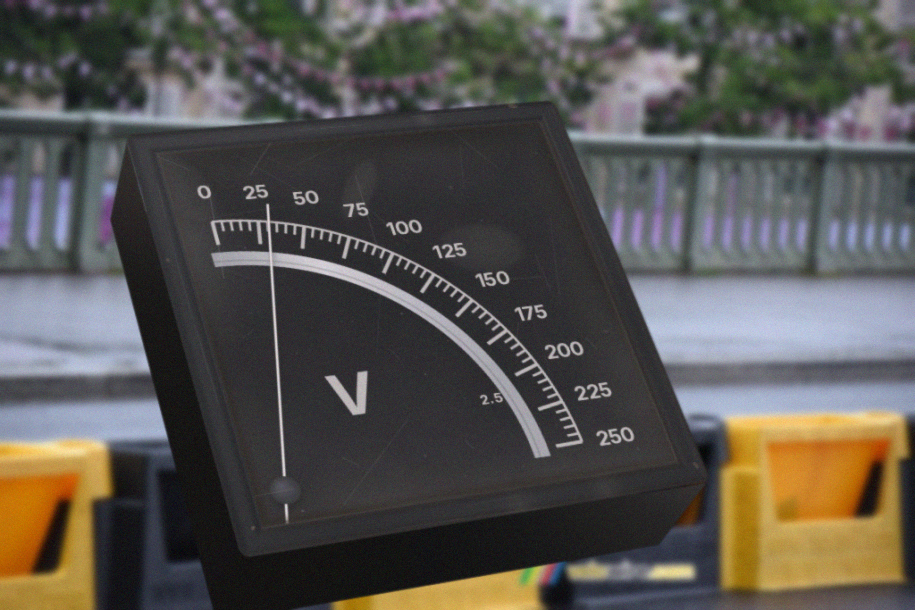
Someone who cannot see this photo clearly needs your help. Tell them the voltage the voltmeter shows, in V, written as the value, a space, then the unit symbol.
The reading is 30 V
